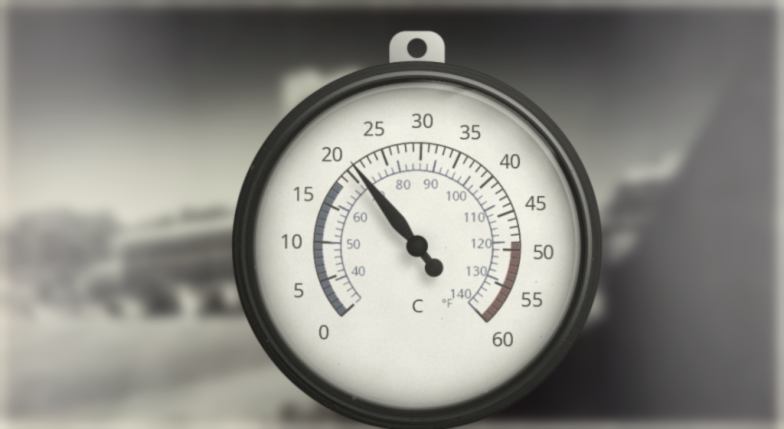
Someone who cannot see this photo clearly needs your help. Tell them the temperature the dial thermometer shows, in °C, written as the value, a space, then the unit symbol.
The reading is 21 °C
